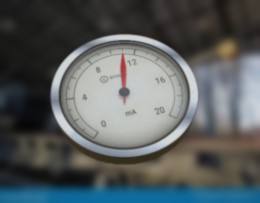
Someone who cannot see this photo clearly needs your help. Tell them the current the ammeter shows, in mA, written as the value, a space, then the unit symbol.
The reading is 11 mA
